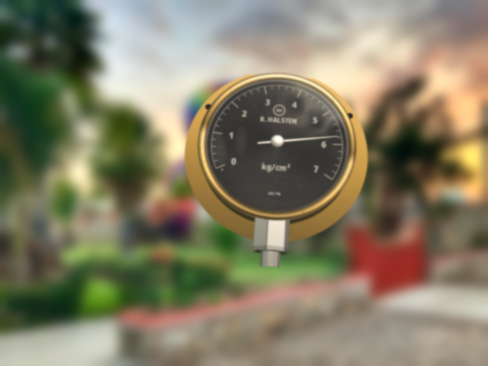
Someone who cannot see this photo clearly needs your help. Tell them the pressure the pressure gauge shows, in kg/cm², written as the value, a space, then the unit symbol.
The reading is 5.8 kg/cm²
